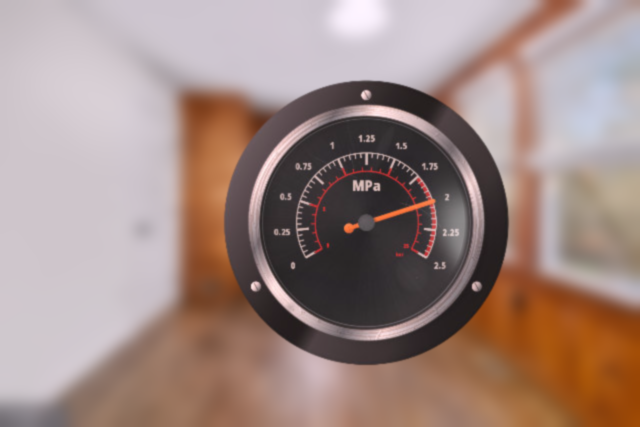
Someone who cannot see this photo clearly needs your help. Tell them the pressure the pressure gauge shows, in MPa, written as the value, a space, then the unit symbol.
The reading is 2 MPa
